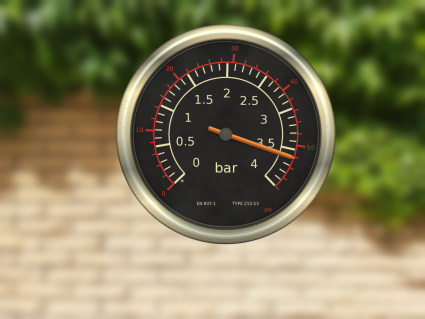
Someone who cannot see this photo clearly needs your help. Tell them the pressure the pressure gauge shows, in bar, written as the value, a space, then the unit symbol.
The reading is 3.6 bar
